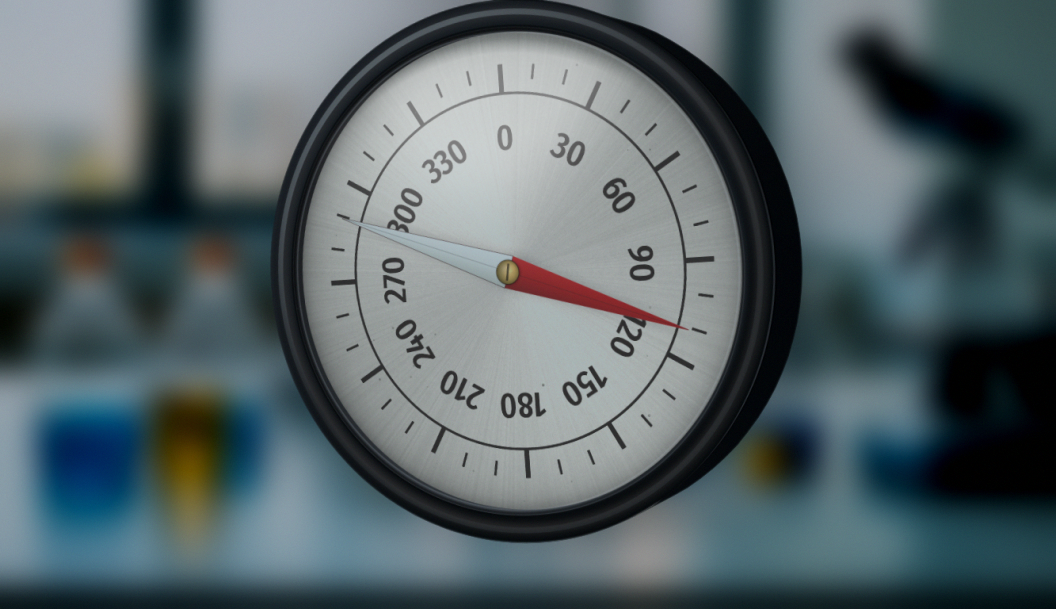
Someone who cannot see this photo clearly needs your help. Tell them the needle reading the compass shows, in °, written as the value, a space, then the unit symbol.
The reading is 110 °
